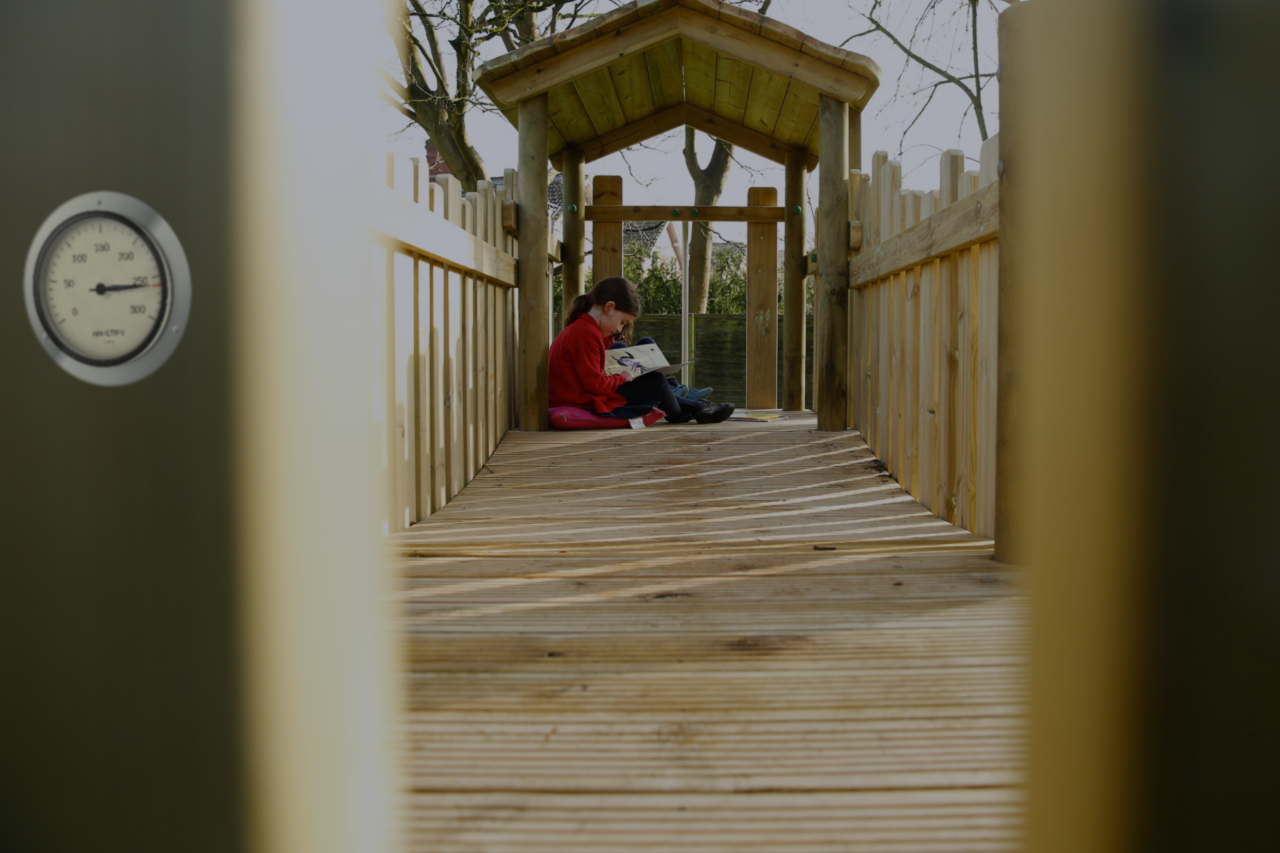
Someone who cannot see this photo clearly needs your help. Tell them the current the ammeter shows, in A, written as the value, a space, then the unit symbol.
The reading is 260 A
